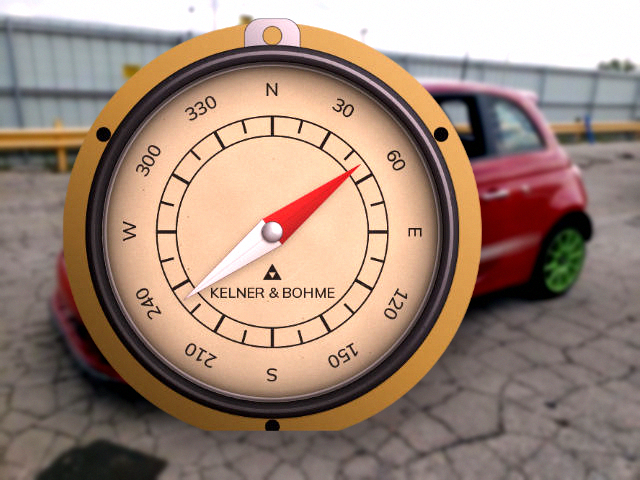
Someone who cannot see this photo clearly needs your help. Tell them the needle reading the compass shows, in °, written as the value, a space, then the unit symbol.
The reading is 52.5 °
